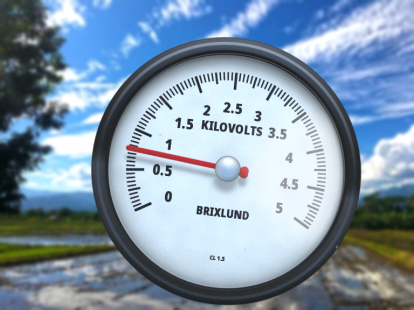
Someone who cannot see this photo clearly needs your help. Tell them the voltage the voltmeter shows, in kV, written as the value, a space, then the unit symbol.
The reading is 0.75 kV
